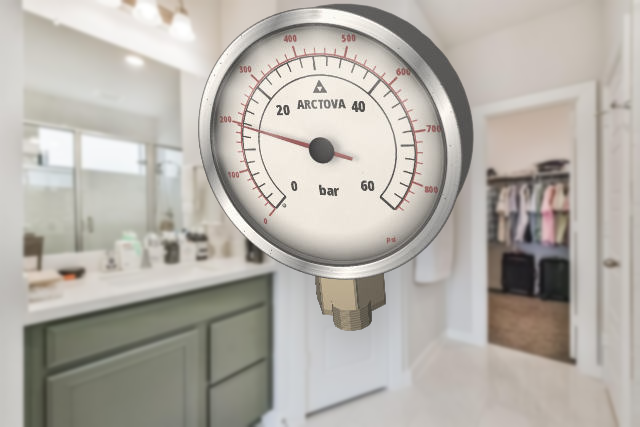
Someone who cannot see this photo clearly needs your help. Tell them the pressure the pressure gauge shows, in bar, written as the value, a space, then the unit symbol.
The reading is 14 bar
